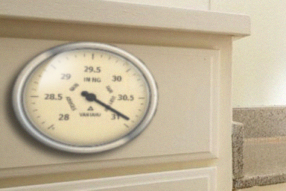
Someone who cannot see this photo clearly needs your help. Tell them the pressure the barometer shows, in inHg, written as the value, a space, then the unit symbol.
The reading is 30.9 inHg
